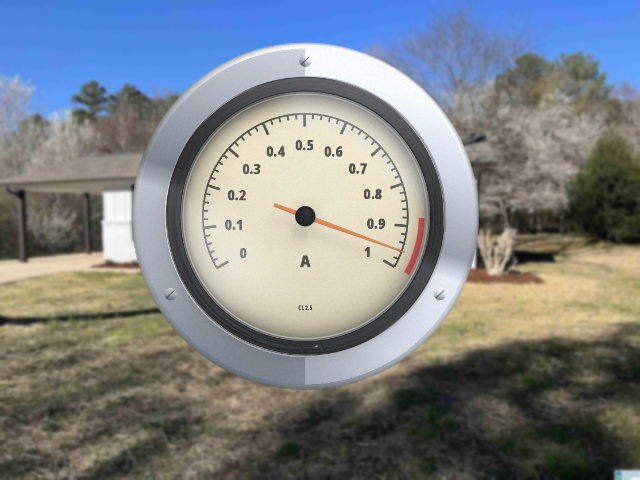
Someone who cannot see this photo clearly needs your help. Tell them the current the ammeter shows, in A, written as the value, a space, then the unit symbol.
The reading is 0.96 A
